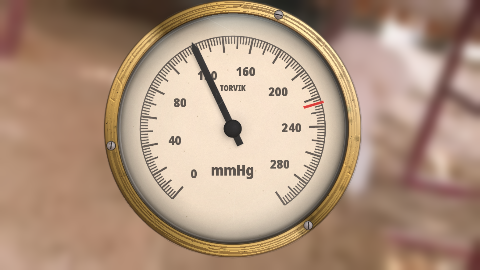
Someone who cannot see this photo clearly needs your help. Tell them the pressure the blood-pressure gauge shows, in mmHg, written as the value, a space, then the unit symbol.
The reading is 120 mmHg
